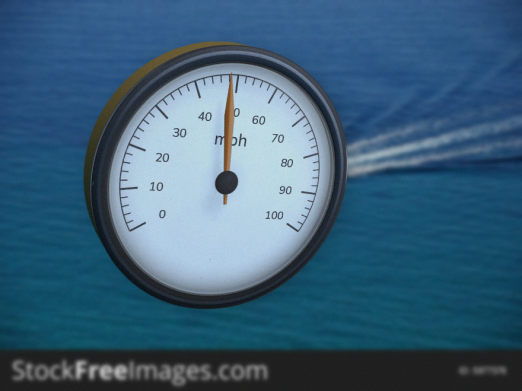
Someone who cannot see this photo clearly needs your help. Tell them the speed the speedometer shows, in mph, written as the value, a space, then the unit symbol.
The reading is 48 mph
